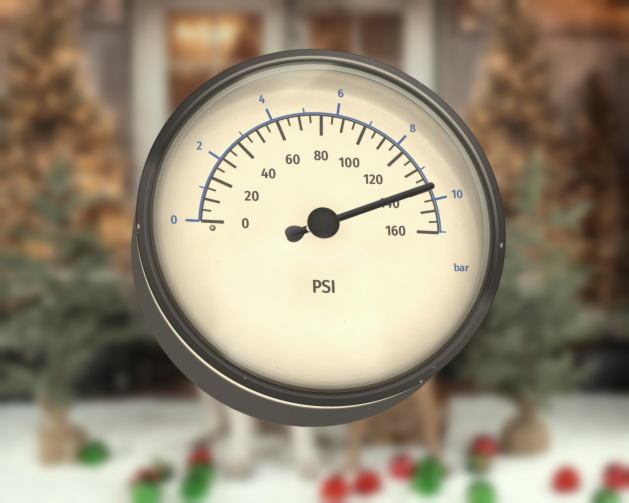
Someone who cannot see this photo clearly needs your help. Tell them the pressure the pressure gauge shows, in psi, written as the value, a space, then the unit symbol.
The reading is 140 psi
